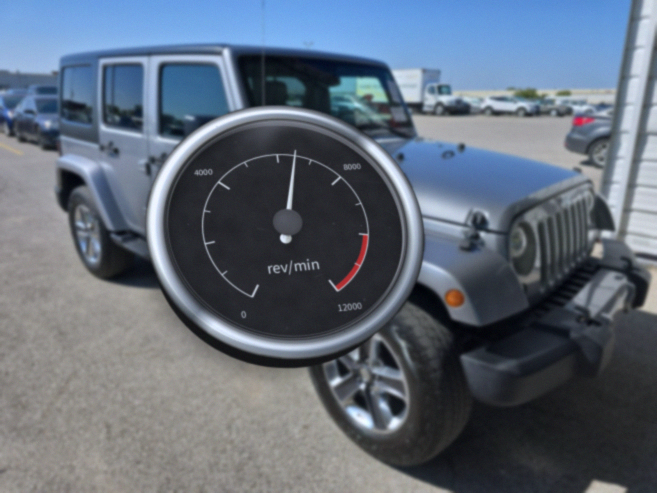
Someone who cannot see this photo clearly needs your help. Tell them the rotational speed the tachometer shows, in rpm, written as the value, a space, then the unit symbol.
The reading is 6500 rpm
